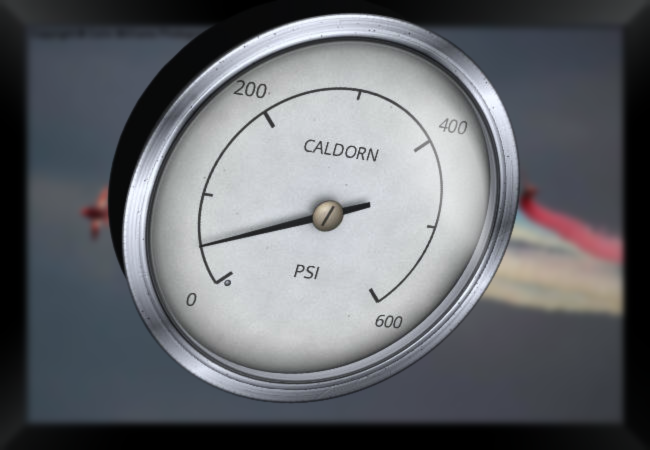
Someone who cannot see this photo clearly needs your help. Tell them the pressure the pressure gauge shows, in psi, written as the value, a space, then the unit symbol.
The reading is 50 psi
